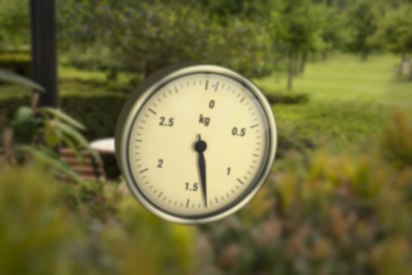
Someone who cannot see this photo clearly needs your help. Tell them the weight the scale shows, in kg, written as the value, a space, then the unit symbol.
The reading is 1.35 kg
